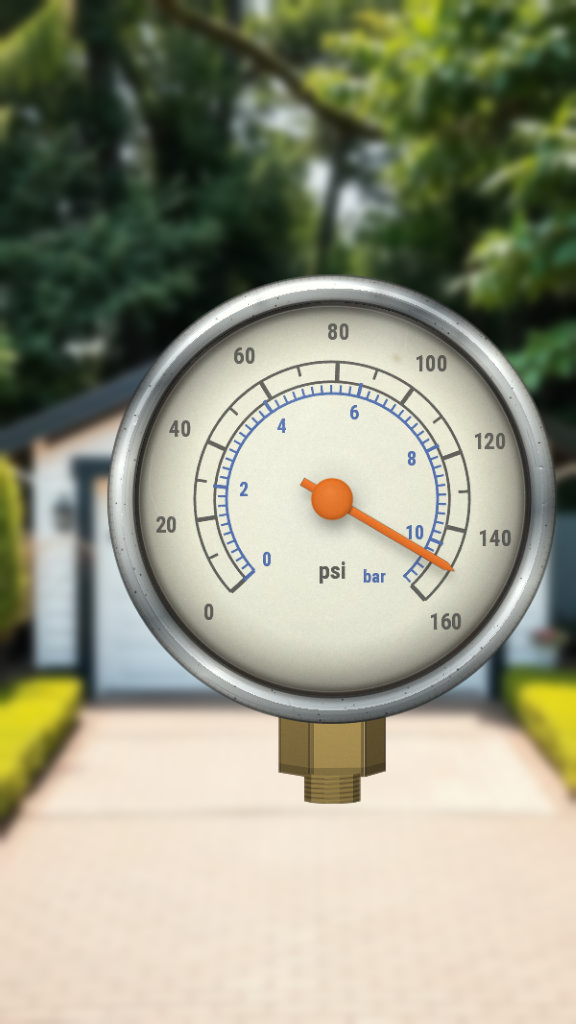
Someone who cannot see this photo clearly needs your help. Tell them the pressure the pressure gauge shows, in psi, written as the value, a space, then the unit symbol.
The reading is 150 psi
